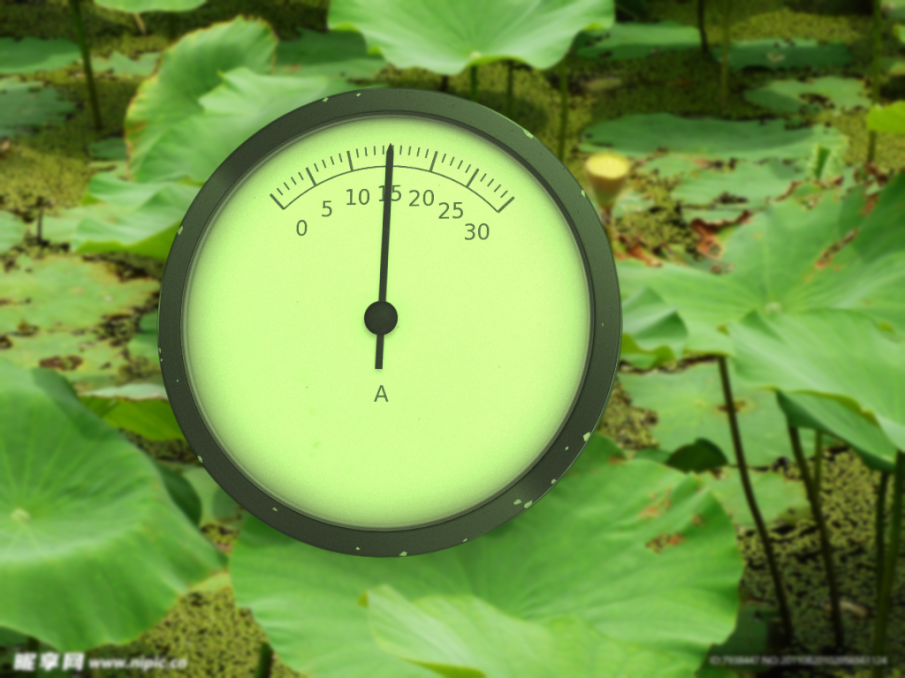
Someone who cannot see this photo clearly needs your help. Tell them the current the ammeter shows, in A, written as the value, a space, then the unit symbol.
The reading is 15 A
